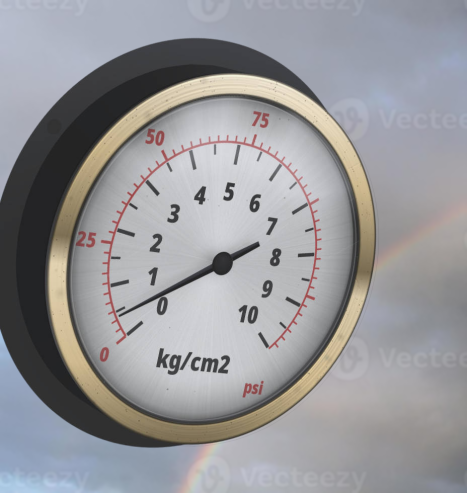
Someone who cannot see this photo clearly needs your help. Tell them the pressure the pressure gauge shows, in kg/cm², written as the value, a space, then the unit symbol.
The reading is 0.5 kg/cm²
